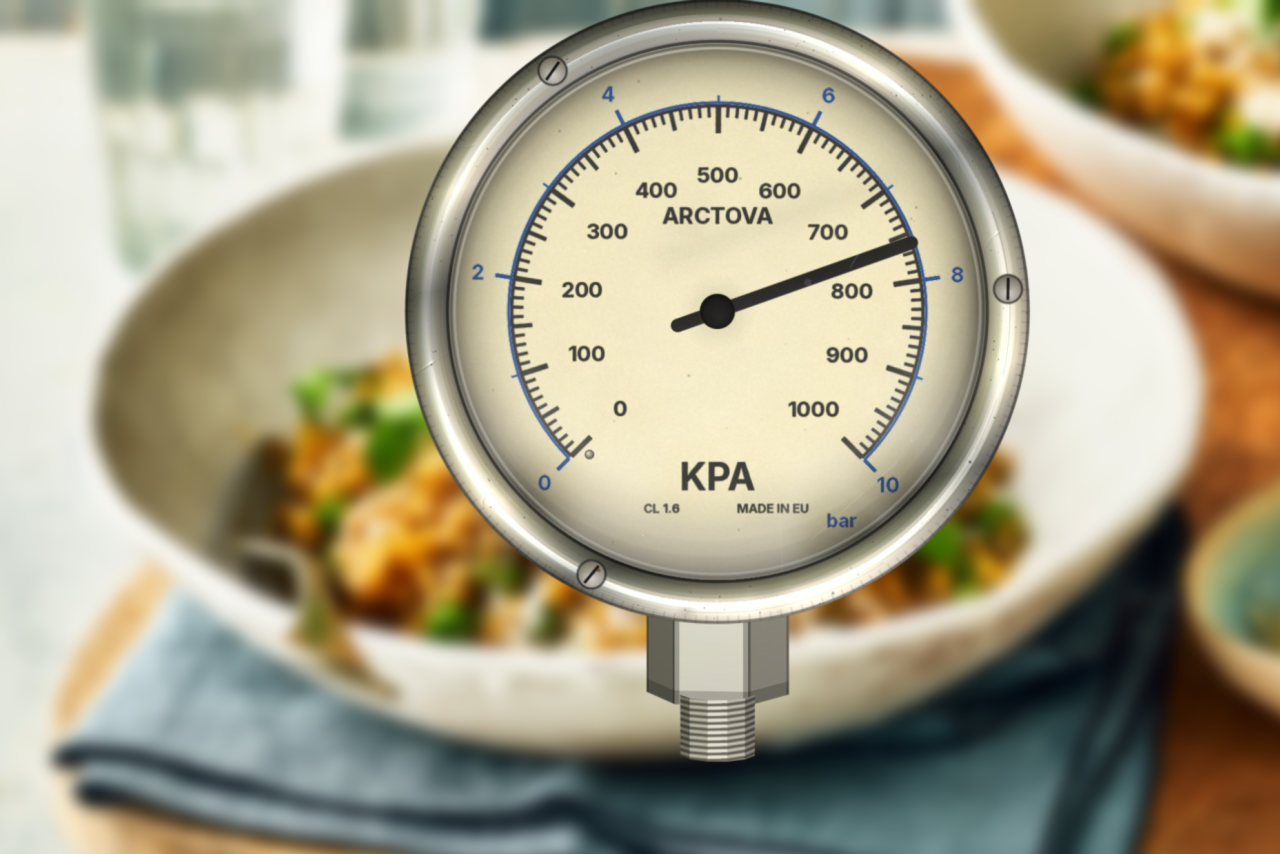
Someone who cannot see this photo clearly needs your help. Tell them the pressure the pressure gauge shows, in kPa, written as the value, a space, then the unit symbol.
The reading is 760 kPa
